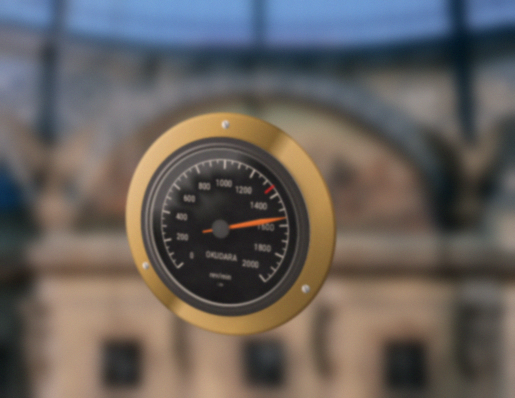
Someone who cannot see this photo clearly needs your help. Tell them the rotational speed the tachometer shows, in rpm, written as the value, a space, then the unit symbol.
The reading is 1550 rpm
